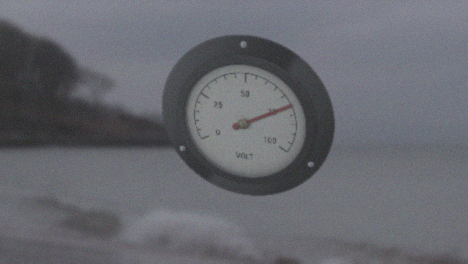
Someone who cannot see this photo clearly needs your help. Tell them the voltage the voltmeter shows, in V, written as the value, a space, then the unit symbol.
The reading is 75 V
